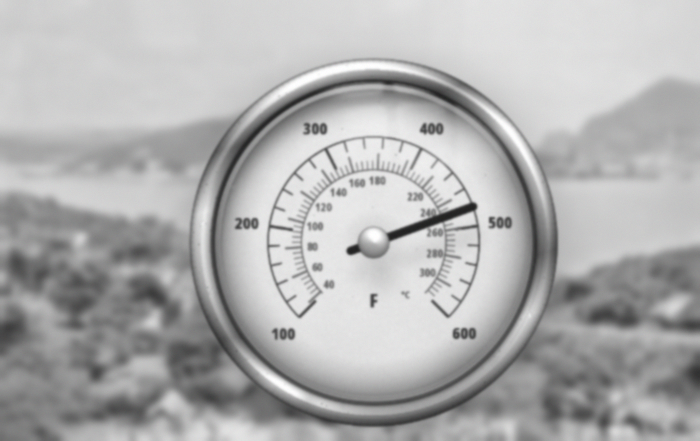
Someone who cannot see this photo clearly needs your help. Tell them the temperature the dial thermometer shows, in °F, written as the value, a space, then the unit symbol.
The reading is 480 °F
